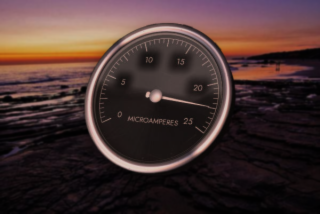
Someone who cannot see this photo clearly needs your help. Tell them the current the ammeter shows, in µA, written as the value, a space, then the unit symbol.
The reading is 22.5 µA
